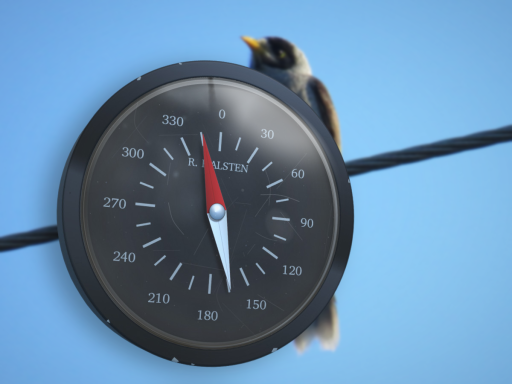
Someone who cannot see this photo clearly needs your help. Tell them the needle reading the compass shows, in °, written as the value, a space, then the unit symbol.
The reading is 345 °
